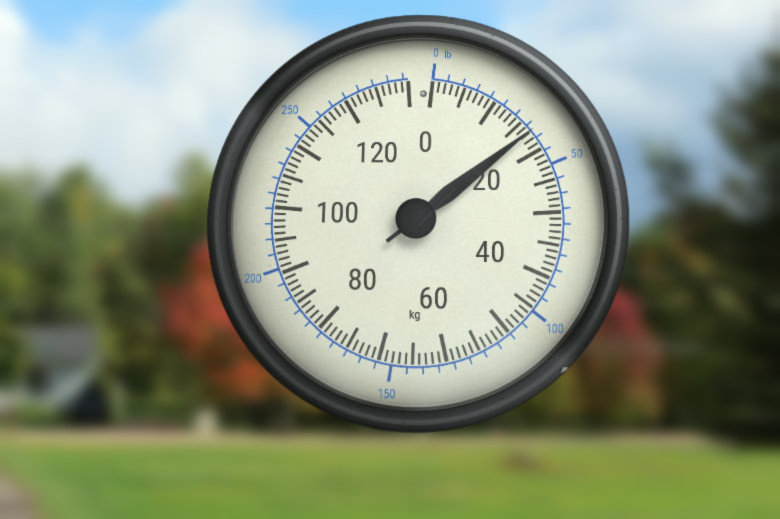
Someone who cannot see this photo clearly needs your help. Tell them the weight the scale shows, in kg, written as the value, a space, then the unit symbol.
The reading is 17 kg
